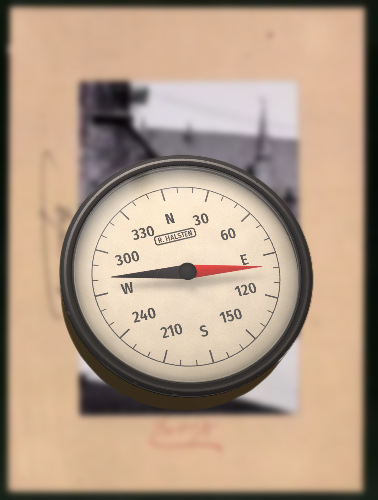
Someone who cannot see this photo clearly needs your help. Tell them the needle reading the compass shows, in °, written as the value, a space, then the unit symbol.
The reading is 100 °
